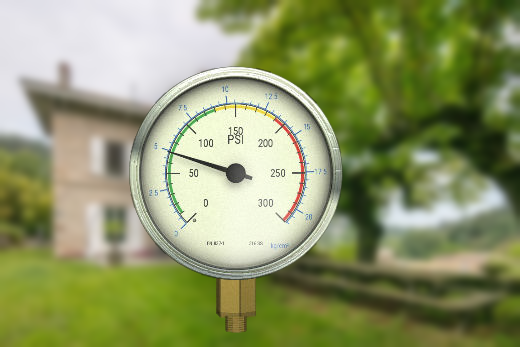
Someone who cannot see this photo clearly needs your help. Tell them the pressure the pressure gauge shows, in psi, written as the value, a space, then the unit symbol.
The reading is 70 psi
